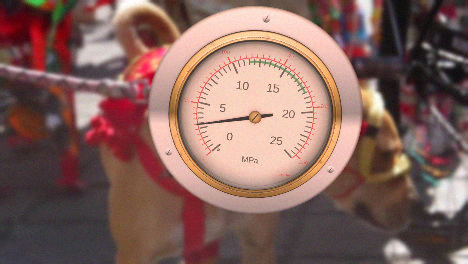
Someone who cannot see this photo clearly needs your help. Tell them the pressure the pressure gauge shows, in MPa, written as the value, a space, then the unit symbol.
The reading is 3 MPa
